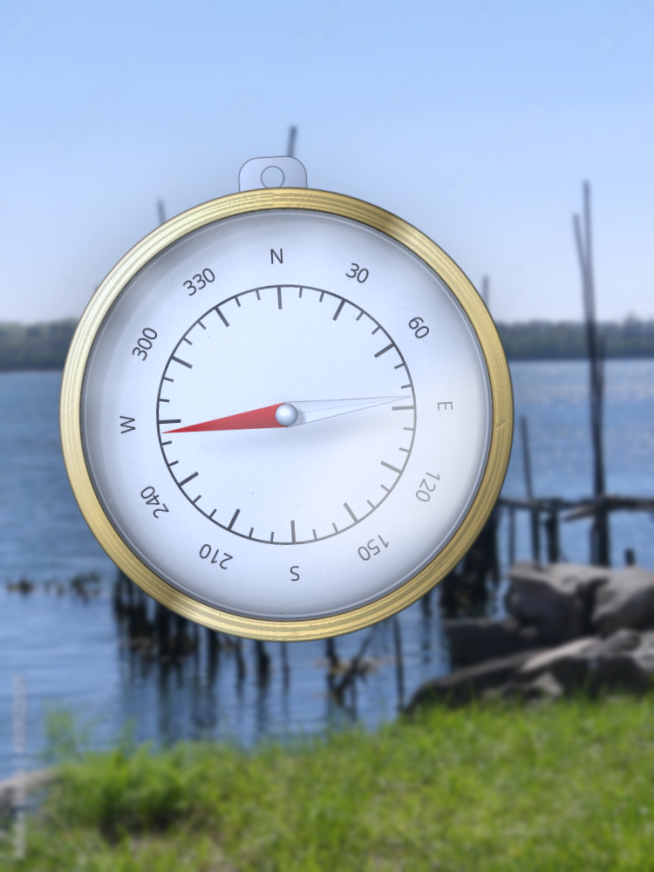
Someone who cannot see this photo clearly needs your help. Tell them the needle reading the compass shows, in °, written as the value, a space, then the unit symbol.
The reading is 265 °
